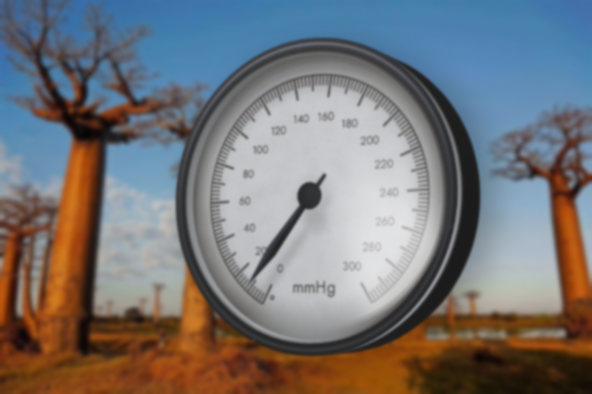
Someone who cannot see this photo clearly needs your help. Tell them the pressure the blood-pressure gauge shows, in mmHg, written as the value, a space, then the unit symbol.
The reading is 10 mmHg
